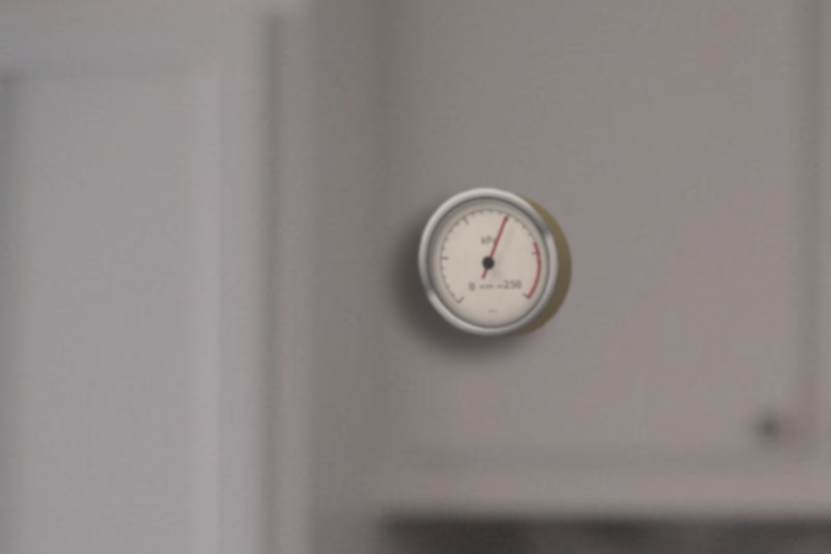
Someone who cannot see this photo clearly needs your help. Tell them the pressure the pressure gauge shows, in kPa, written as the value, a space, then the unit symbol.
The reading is 150 kPa
